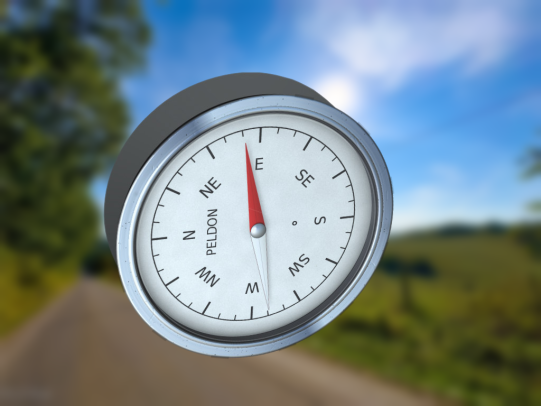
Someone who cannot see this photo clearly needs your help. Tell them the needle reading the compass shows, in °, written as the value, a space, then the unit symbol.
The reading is 80 °
